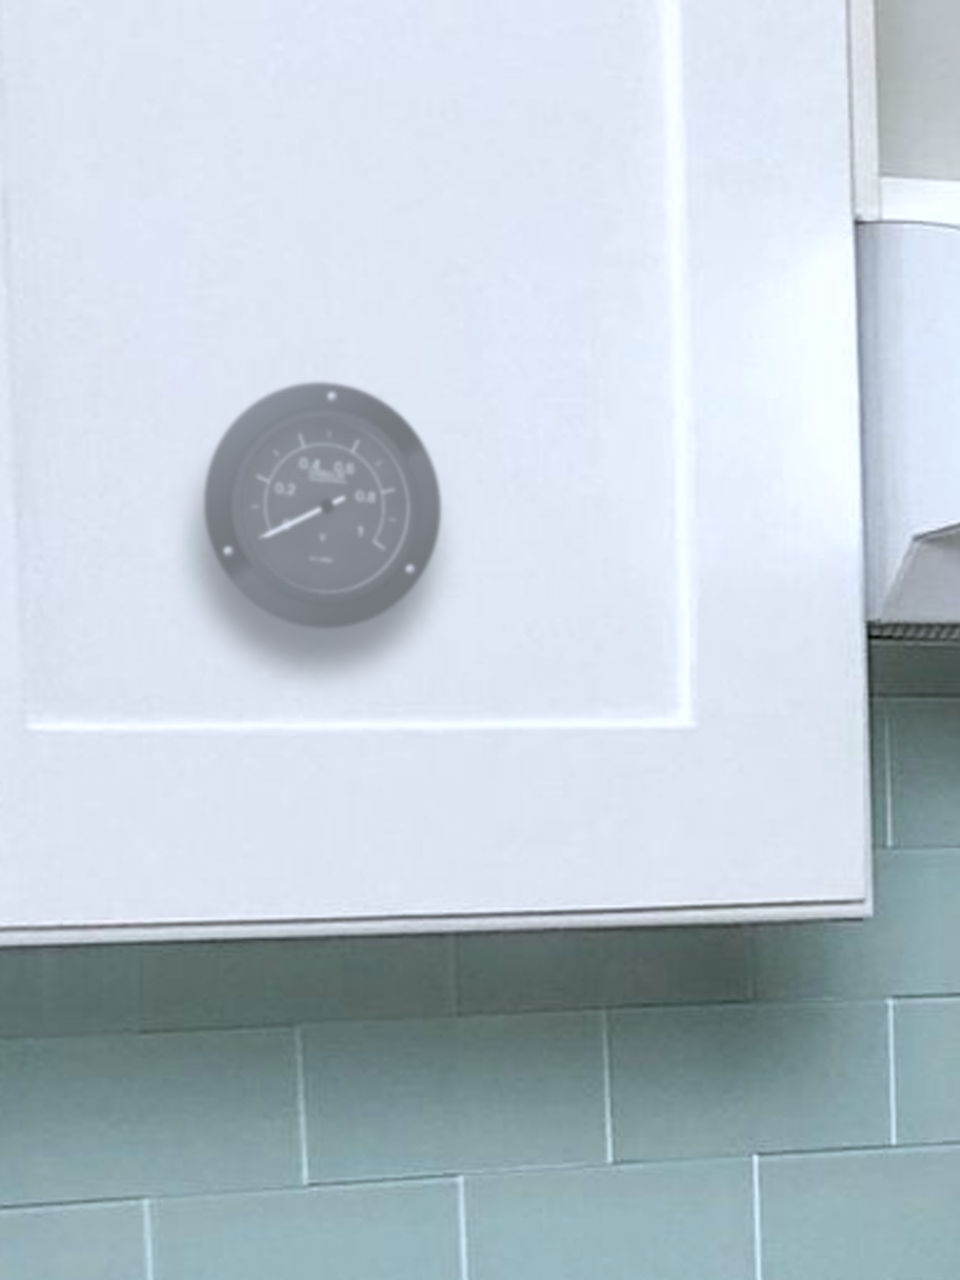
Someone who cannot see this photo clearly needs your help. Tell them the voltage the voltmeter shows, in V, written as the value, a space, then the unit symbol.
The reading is 0 V
